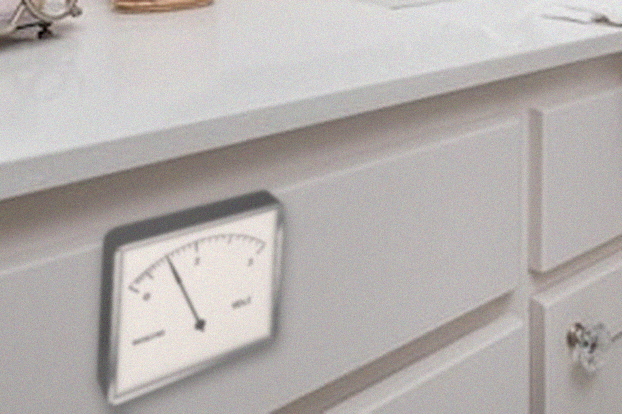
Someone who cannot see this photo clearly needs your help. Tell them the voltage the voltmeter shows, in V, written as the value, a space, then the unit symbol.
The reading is 1.5 V
